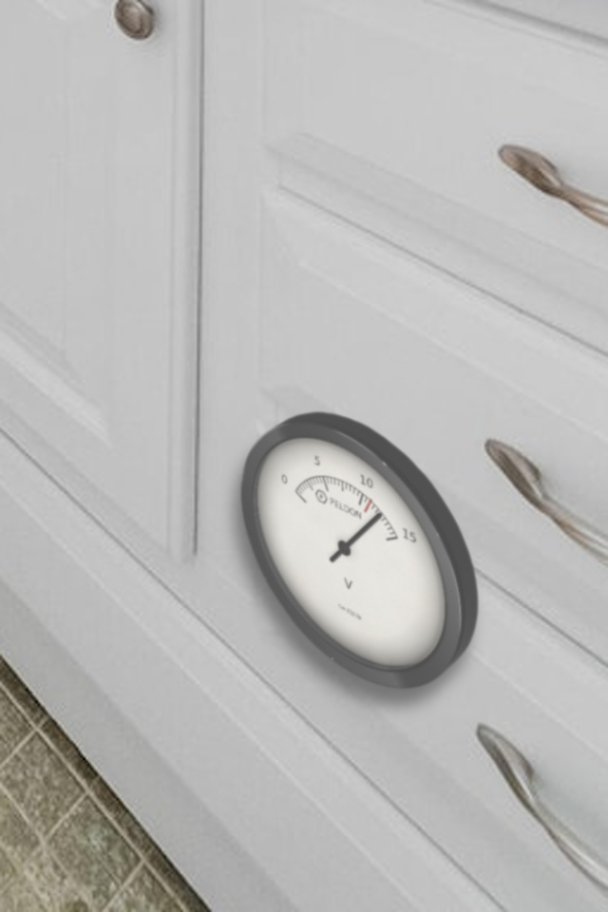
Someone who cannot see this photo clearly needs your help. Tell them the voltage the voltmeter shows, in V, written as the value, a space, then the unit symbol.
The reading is 12.5 V
